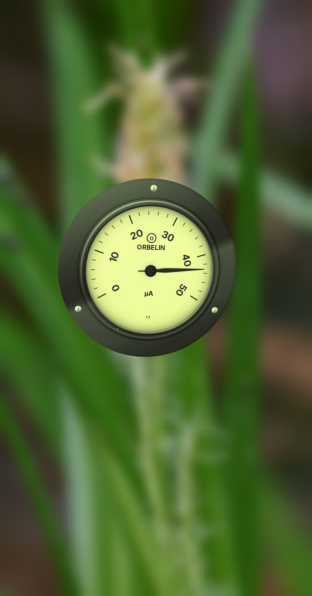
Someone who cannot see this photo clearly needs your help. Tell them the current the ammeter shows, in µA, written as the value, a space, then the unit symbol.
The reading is 43 µA
